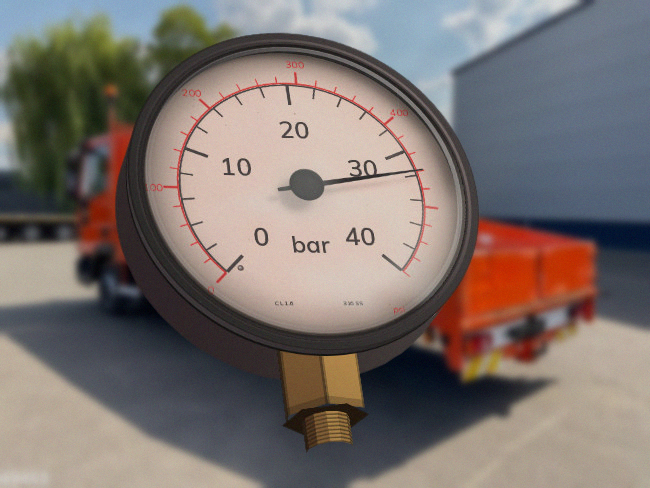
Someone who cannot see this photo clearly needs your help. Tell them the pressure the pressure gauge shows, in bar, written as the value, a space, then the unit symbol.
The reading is 32 bar
